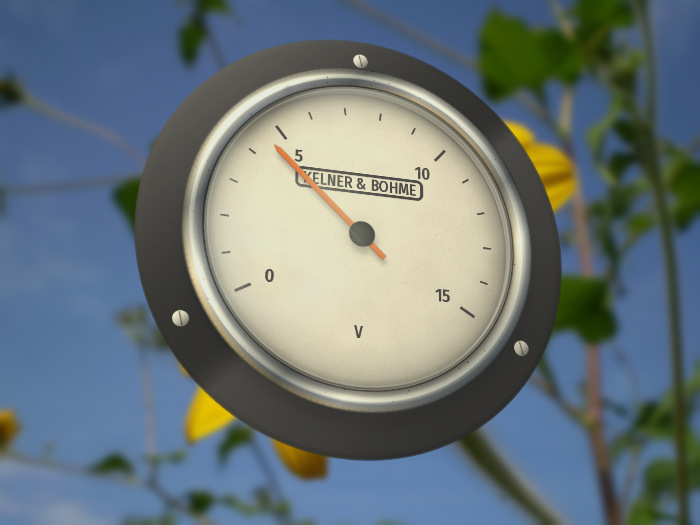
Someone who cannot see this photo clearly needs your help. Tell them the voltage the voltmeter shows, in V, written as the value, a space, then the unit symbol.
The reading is 4.5 V
